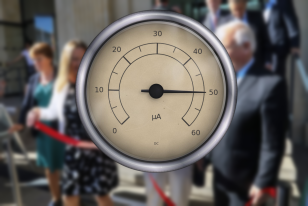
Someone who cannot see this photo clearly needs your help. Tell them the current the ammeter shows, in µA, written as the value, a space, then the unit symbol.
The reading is 50 µA
